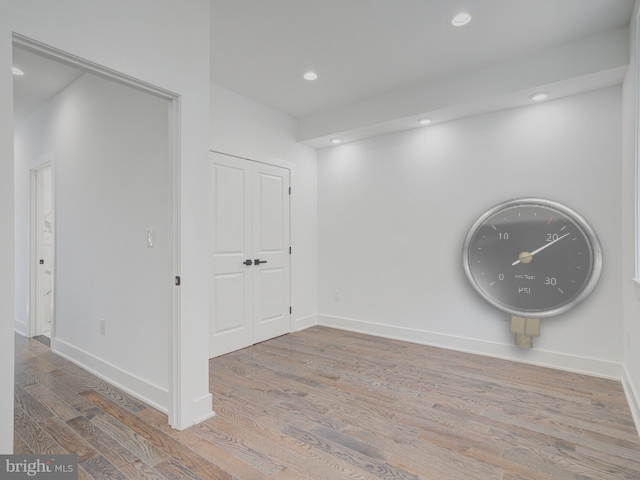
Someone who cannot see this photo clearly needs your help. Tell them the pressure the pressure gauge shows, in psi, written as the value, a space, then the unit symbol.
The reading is 21 psi
